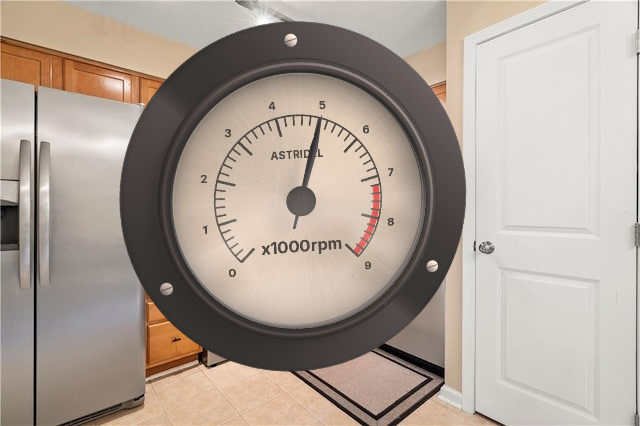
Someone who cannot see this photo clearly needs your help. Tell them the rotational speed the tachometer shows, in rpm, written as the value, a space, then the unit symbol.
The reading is 5000 rpm
